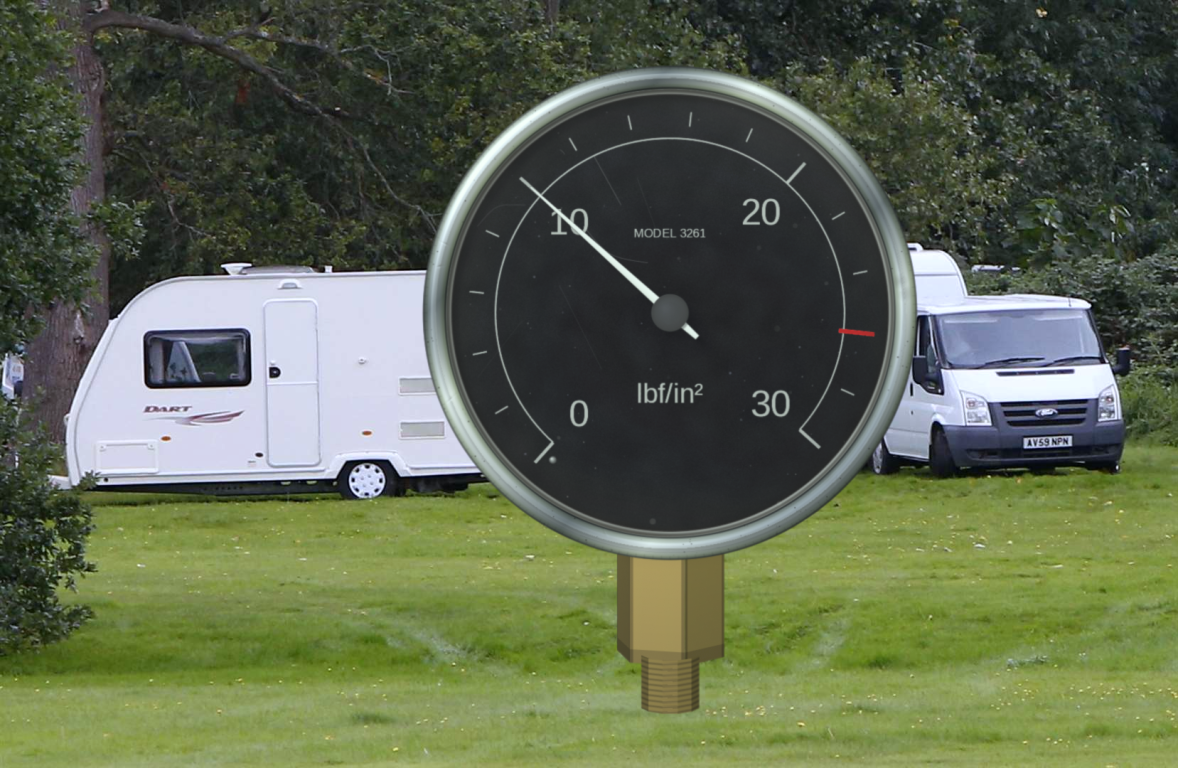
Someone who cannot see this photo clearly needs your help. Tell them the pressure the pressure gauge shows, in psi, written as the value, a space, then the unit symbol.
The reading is 10 psi
